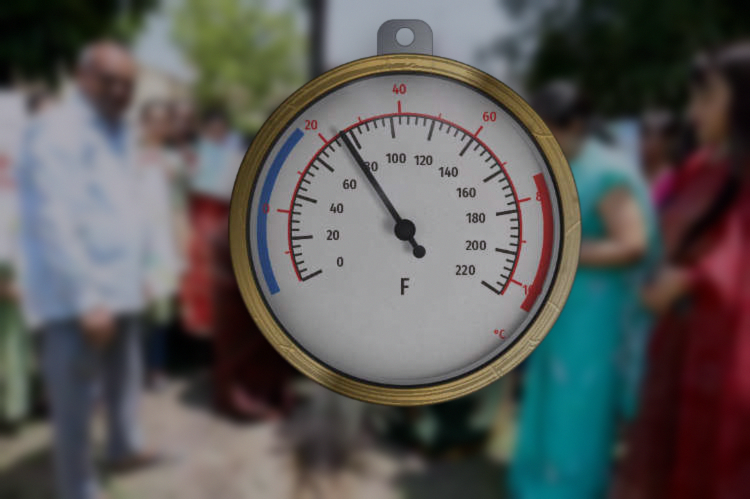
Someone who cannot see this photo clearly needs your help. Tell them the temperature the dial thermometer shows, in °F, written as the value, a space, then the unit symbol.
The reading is 76 °F
